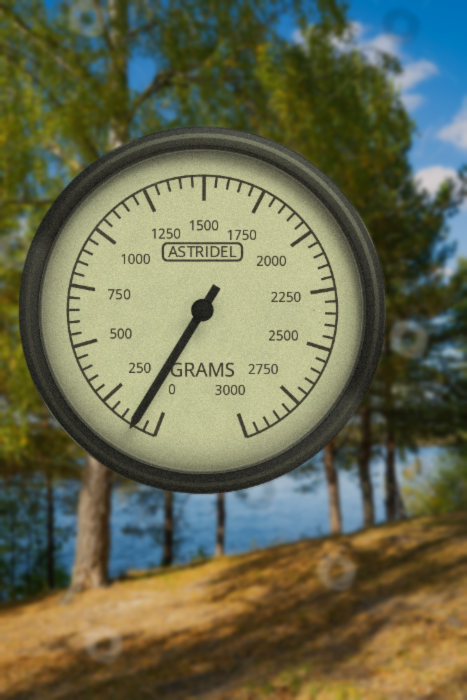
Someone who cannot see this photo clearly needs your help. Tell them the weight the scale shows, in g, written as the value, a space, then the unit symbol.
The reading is 100 g
